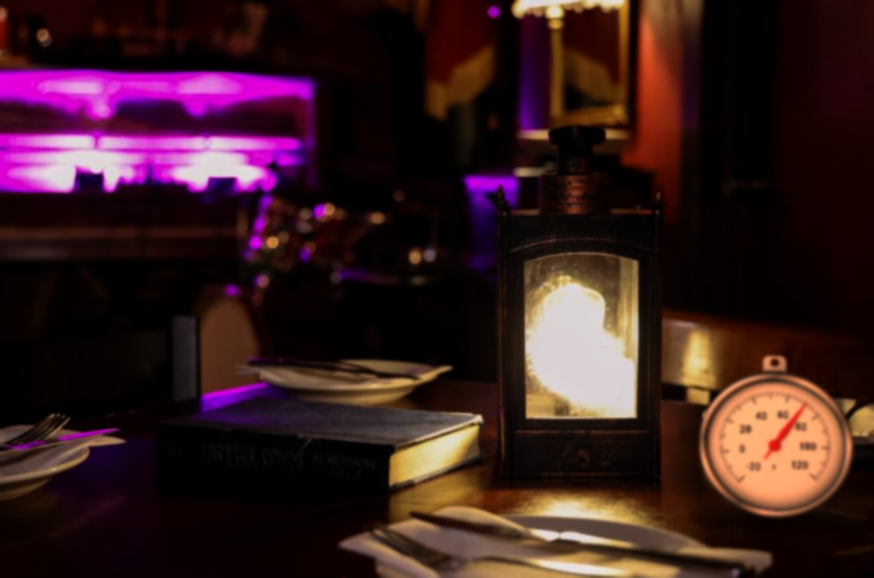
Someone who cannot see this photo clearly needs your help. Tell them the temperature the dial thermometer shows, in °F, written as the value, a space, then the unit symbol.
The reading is 70 °F
